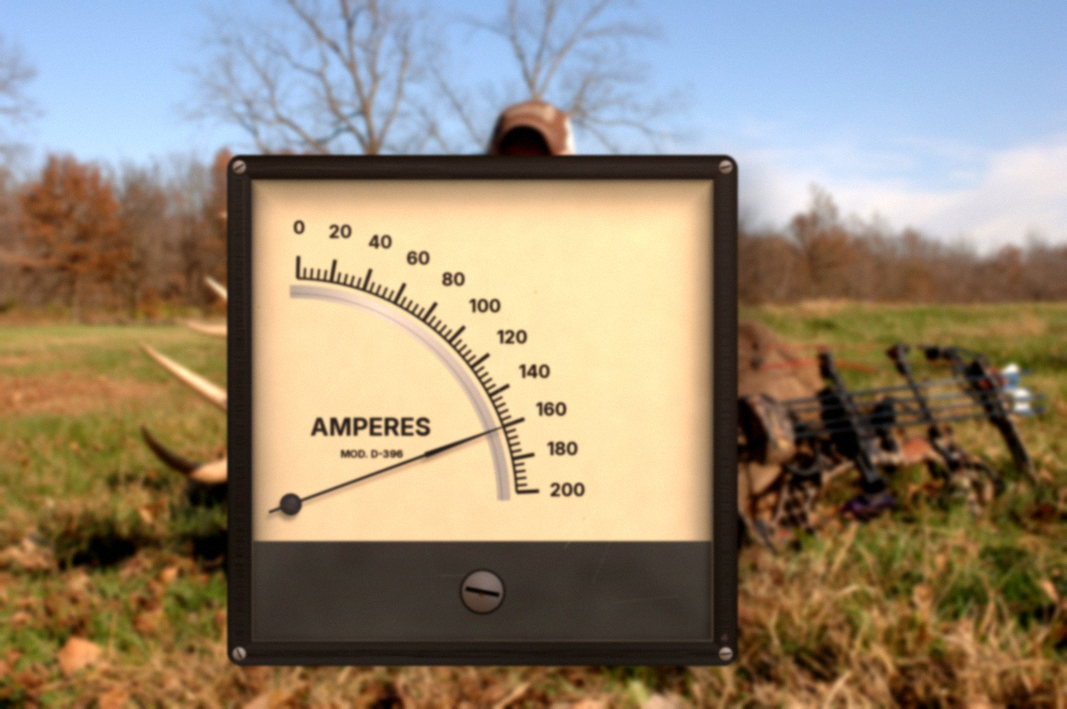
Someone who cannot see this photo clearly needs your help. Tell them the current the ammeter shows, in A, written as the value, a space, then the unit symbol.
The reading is 160 A
